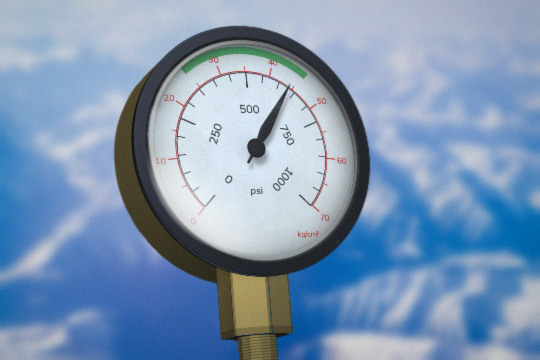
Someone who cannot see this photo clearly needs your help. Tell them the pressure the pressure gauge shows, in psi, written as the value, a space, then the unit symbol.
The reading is 625 psi
